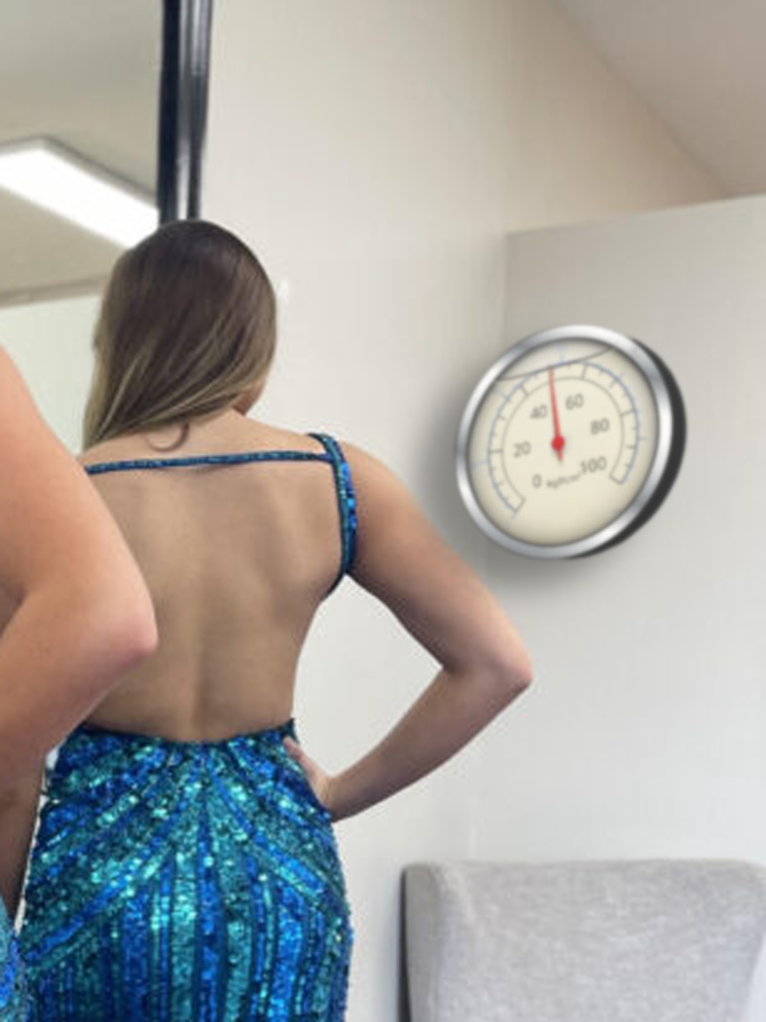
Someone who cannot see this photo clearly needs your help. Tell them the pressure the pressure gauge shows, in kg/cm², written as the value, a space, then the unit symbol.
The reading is 50 kg/cm²
